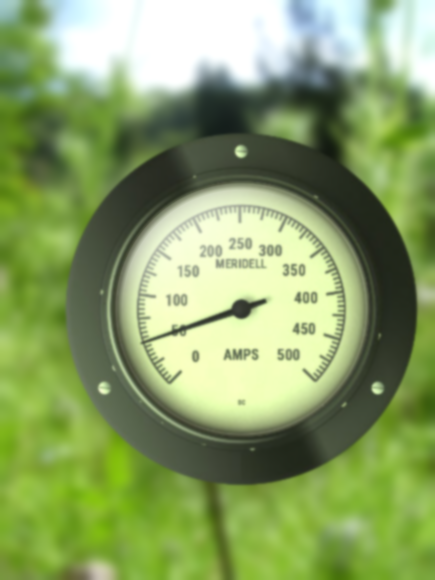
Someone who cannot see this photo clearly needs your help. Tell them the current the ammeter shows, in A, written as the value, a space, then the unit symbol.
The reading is 50 A
